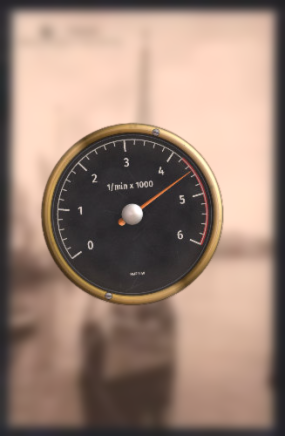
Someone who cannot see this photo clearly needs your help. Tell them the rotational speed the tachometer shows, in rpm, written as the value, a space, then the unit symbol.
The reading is 4500 rpm
